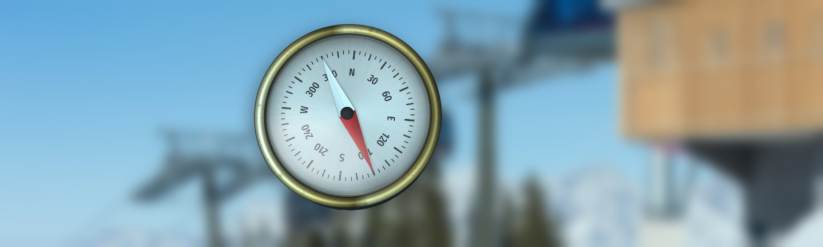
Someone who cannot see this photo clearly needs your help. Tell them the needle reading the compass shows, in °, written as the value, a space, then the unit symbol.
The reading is 150 °
